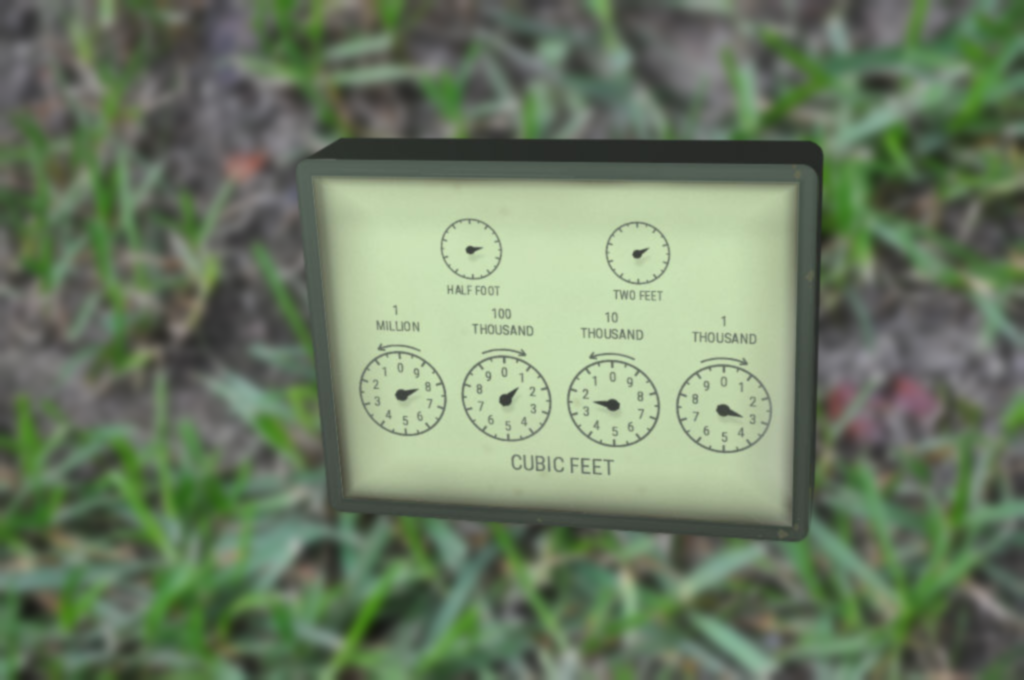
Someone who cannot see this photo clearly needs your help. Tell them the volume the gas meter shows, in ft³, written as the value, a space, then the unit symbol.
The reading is 812300 ft³
